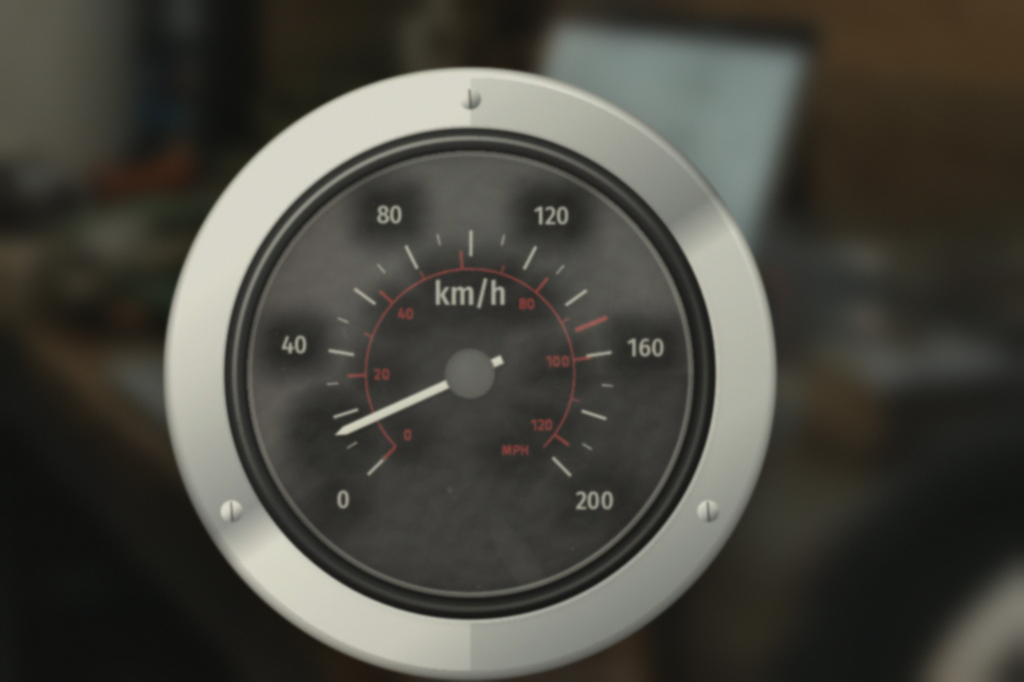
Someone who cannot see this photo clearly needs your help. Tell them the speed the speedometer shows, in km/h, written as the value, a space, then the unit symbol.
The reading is 15 km/h
